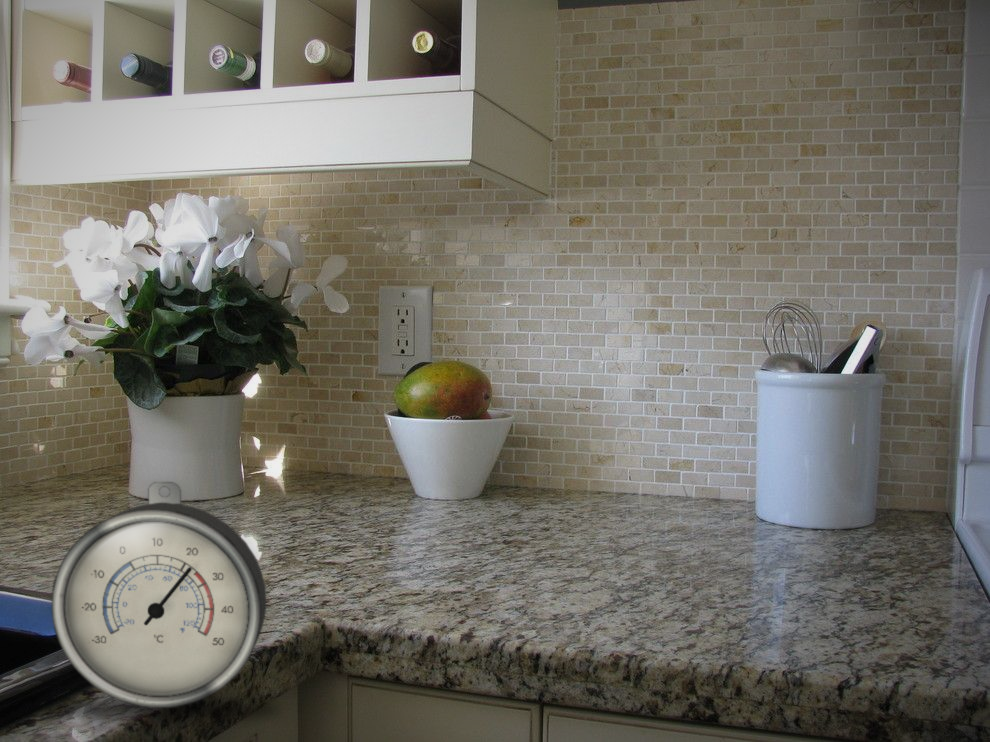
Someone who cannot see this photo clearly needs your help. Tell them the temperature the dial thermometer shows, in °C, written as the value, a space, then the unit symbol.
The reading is 22.5 °C
